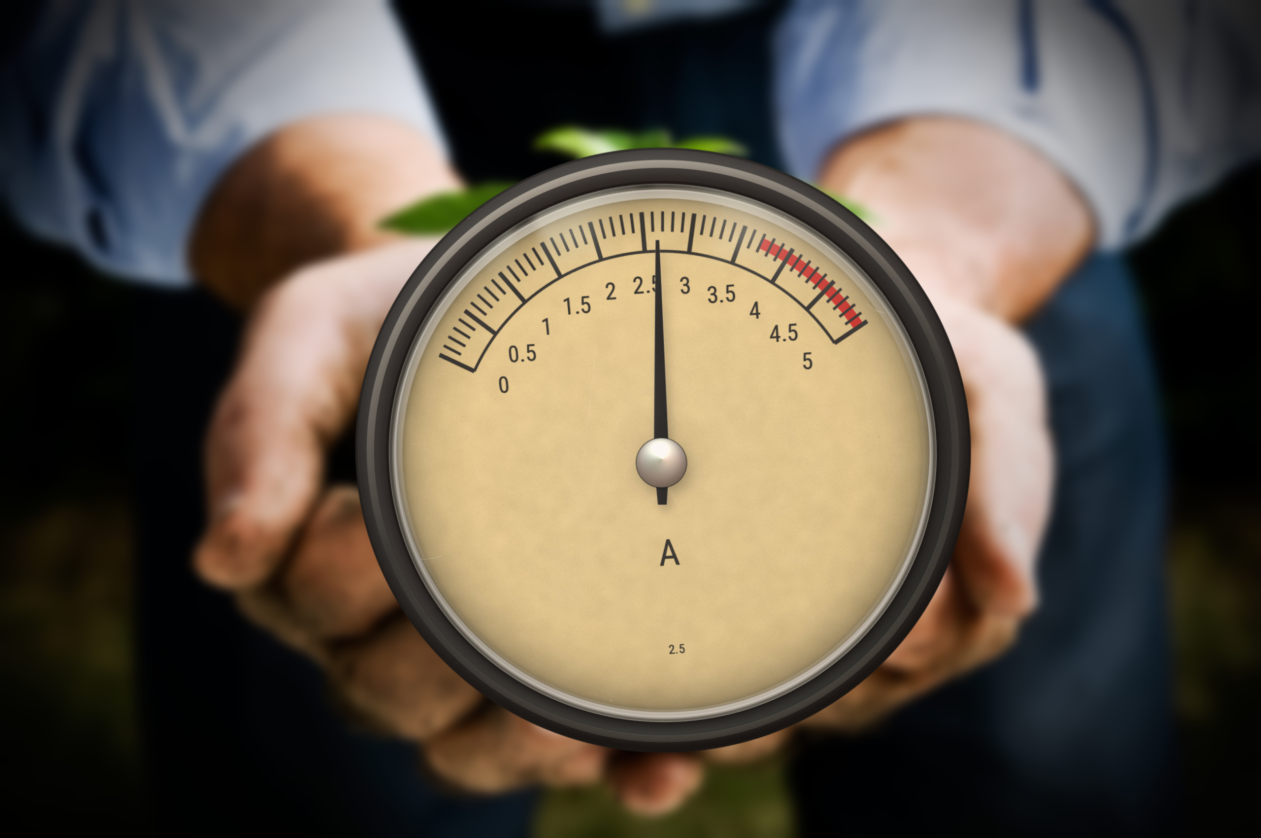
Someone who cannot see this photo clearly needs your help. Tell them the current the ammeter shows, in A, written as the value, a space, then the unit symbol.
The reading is 2.65 A
